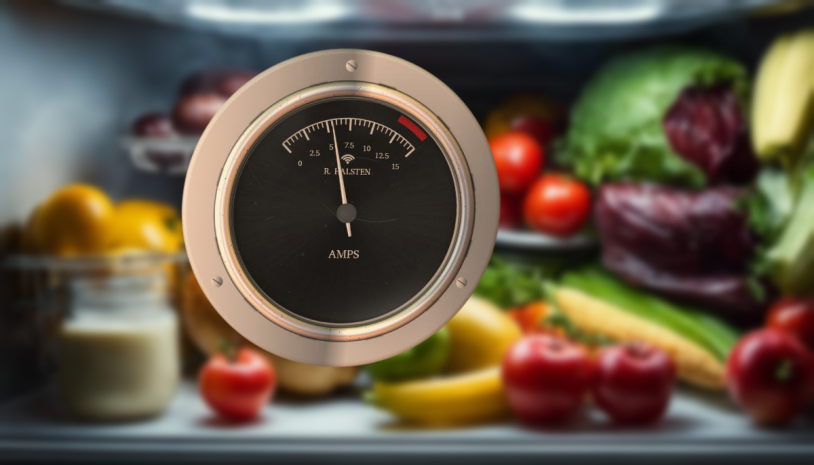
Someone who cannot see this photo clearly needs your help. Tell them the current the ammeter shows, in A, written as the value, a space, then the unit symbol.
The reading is 5.5 A
